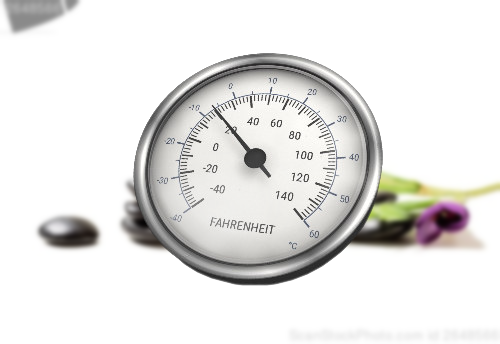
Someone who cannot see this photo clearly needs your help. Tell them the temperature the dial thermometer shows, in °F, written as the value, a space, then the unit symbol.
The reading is 20 °F
